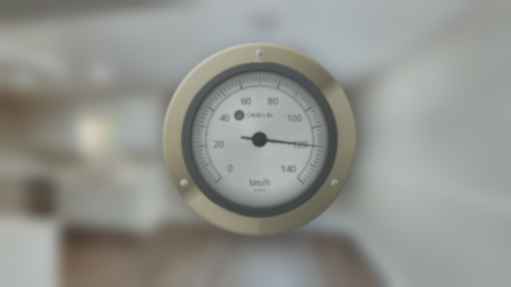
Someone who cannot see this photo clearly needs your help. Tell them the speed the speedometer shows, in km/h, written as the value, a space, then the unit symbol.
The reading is 120 km/h
